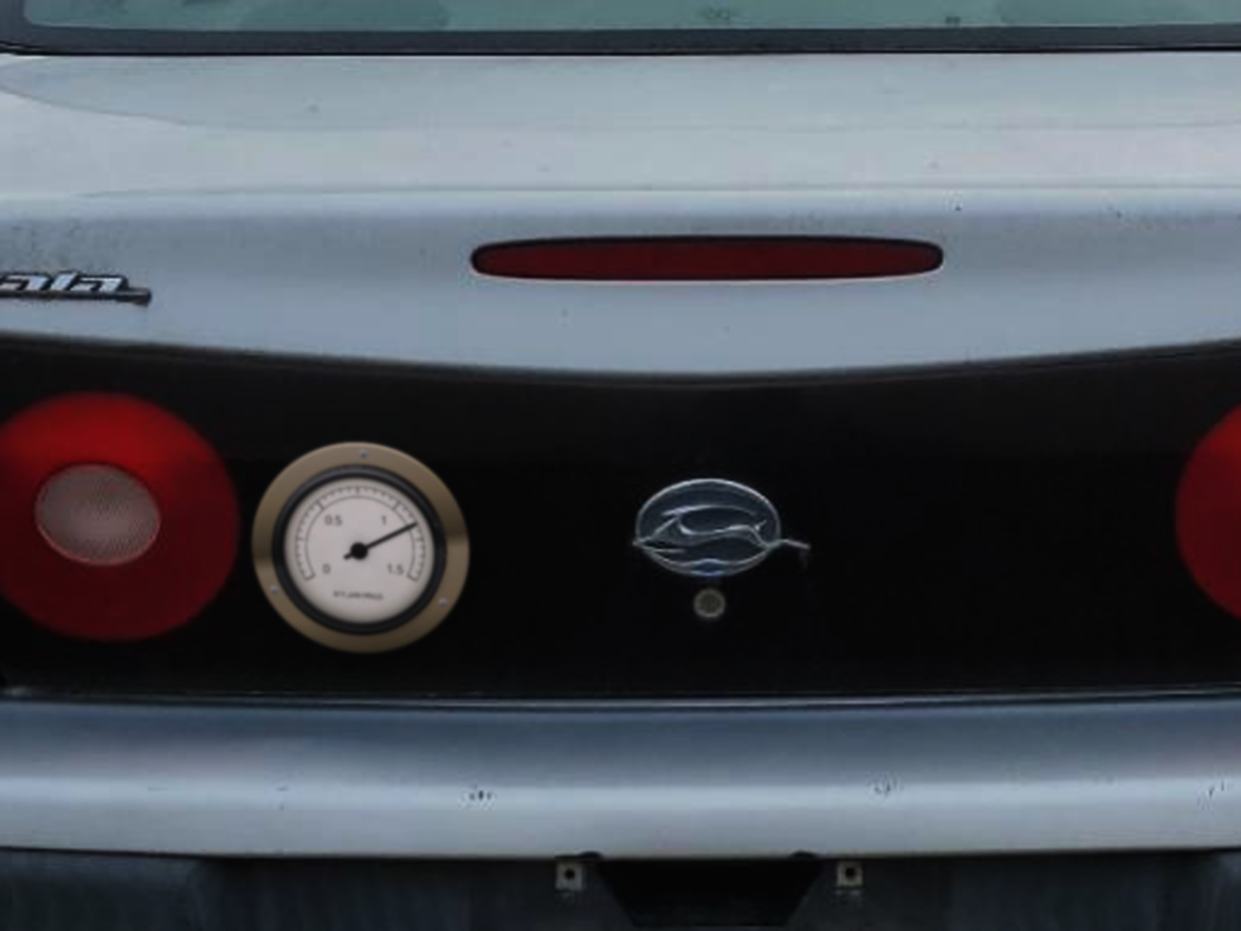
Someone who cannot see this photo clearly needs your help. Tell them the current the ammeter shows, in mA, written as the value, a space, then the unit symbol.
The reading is 1.15 mA
